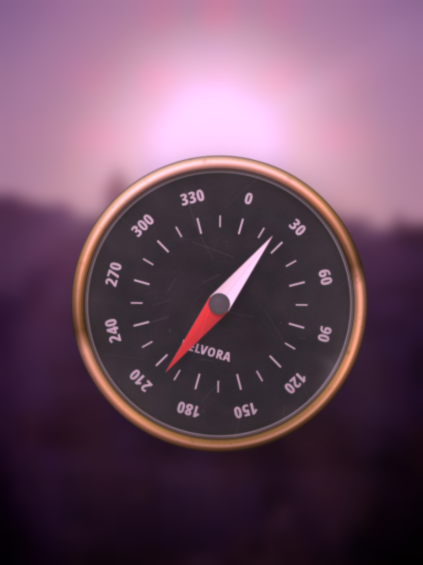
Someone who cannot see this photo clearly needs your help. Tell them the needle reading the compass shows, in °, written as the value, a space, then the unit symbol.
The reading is 202.5 °
